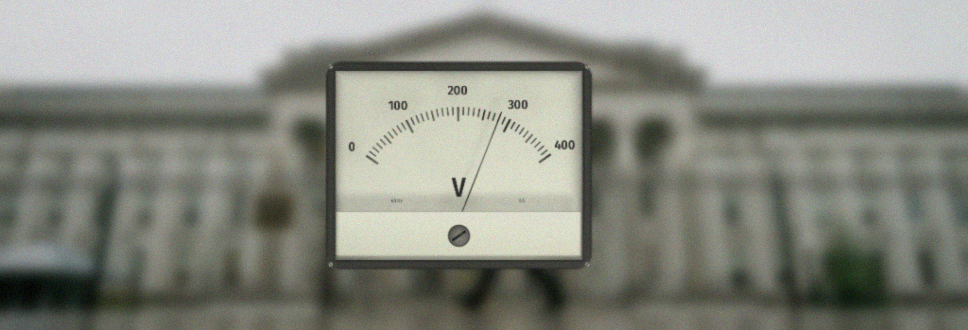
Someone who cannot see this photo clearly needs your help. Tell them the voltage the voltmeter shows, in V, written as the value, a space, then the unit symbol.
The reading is 280 V
